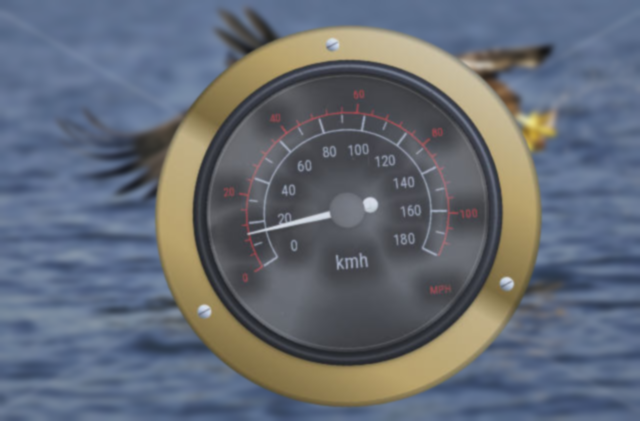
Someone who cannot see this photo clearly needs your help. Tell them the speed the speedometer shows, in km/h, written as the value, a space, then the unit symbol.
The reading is 15 km/h
